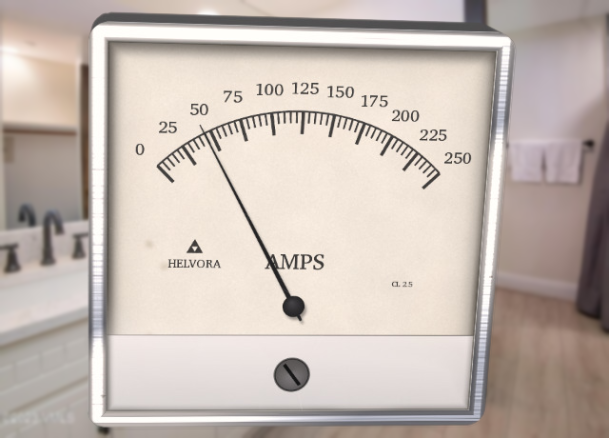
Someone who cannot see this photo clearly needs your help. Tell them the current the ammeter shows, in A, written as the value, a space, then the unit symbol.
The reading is 45 A
